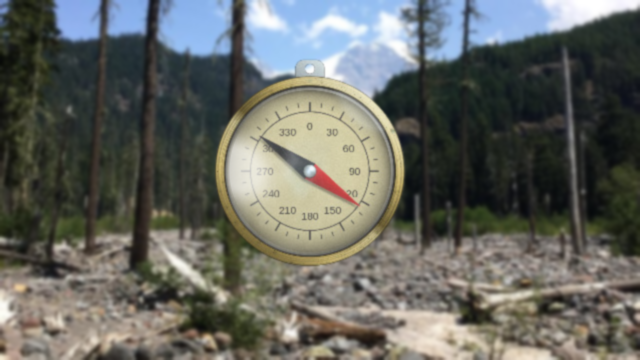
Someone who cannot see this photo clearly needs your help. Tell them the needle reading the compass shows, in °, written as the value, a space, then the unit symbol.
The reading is 125 °
